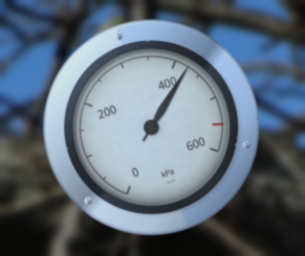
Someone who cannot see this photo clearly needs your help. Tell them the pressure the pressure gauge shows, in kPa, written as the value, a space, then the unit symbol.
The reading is 425 kPa
